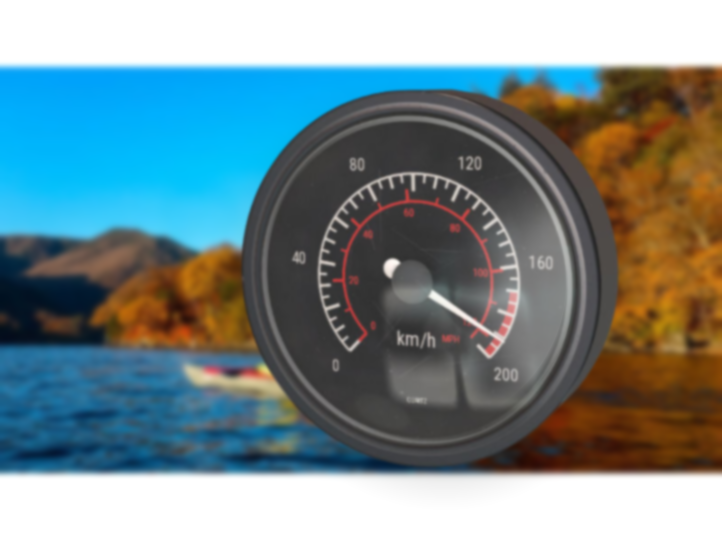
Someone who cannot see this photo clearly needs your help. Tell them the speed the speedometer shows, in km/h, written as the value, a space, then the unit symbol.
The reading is 190 km/h
